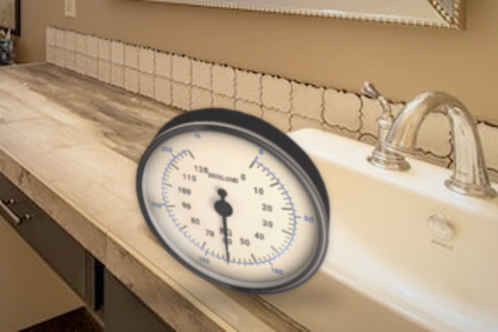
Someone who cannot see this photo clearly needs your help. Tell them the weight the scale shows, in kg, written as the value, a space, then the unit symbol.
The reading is 60 kg
